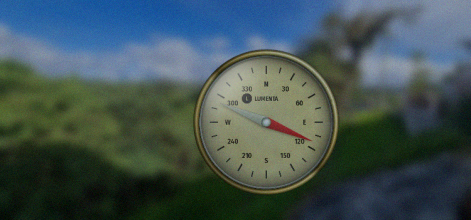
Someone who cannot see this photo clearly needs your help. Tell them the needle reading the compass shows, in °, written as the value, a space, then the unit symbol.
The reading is 112.5 °
